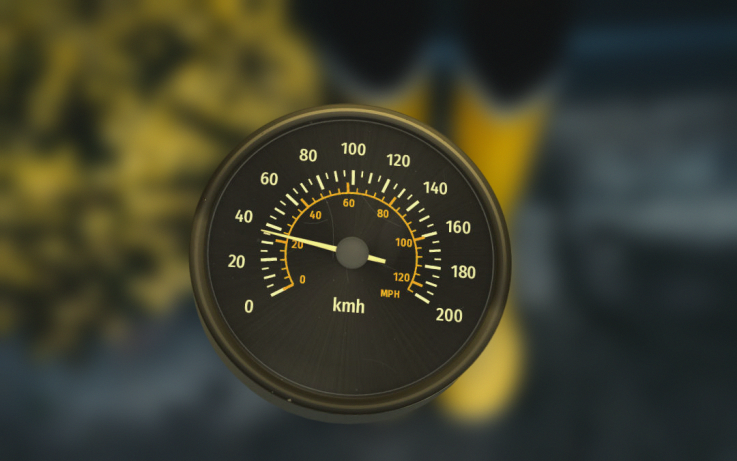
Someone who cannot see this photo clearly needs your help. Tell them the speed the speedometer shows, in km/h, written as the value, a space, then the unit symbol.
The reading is 35 km/h
